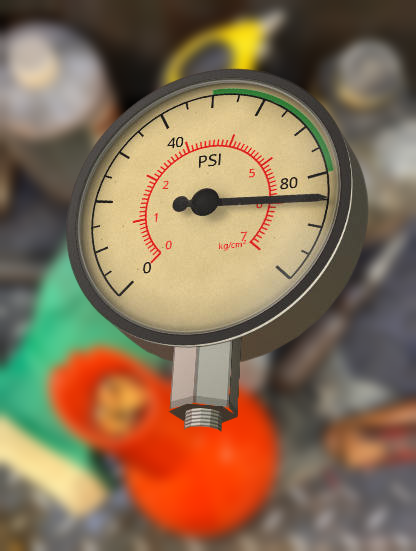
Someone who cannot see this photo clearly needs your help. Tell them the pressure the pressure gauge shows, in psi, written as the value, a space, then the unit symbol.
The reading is 85 psi
